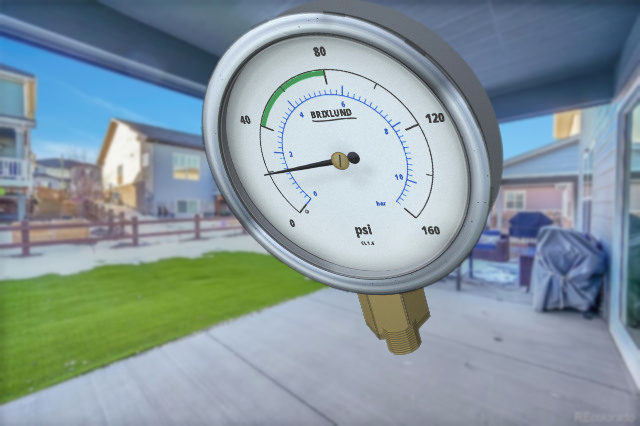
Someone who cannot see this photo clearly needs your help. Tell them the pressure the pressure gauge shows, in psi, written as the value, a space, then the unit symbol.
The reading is 20 psi
